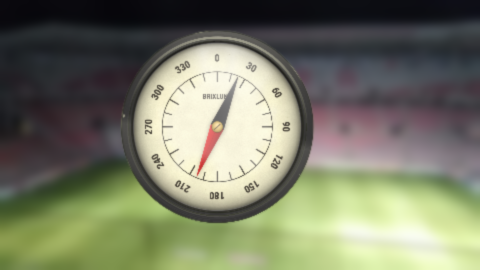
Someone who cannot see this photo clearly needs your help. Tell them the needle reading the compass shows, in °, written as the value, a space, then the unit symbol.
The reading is 202.5 °
